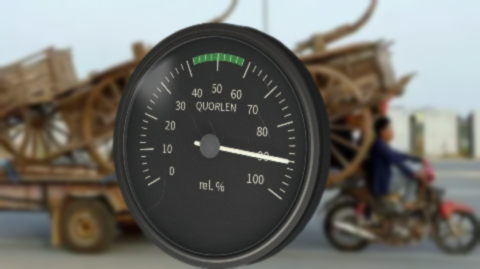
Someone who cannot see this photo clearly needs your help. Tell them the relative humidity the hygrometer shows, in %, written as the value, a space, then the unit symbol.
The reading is 90 %
